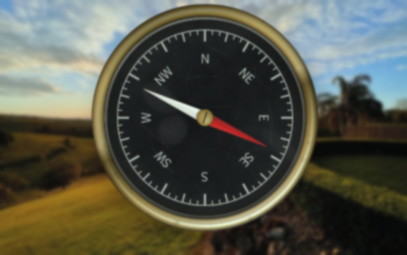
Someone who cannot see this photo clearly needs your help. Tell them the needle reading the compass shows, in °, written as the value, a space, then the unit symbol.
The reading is 115 °
